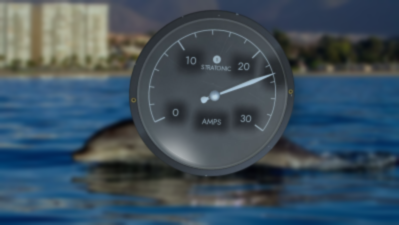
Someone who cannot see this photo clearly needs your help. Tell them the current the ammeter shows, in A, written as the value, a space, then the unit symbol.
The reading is 23 A
